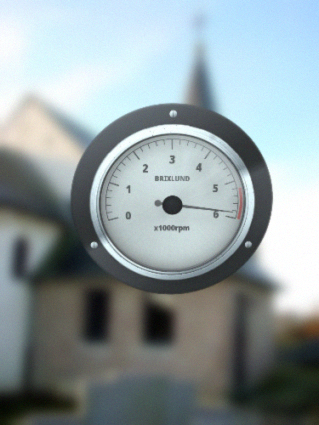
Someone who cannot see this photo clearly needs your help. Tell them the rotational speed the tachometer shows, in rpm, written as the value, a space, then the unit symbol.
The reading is 5800 rpm
